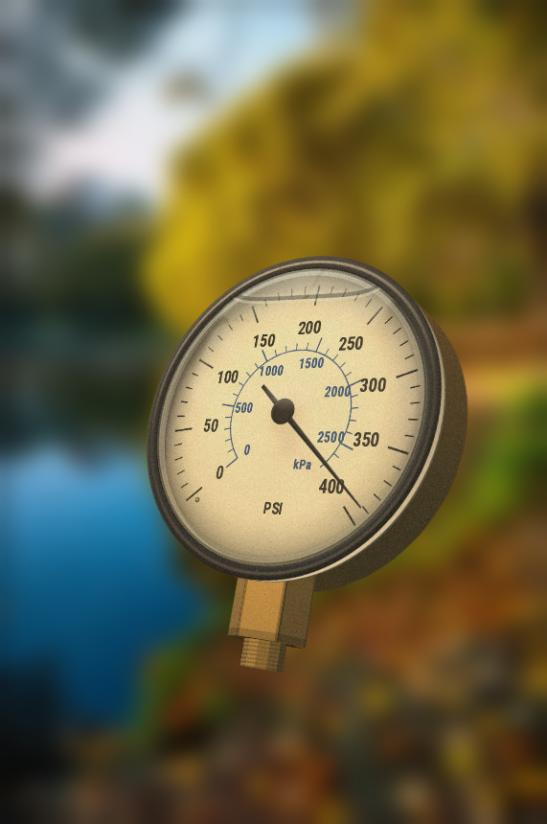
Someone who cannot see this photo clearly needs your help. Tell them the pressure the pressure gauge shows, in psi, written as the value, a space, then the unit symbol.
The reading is 390 psi
